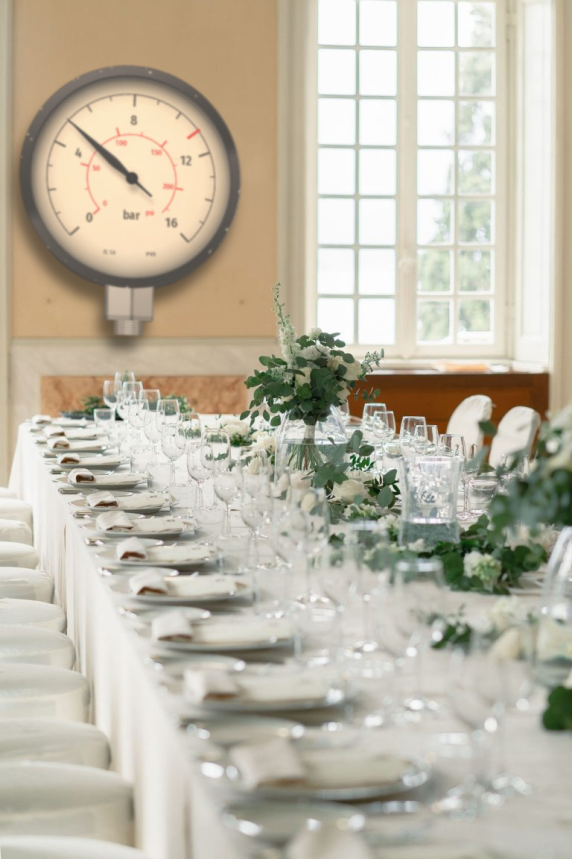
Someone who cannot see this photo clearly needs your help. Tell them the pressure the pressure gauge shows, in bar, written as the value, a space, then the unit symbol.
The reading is 5 bar
